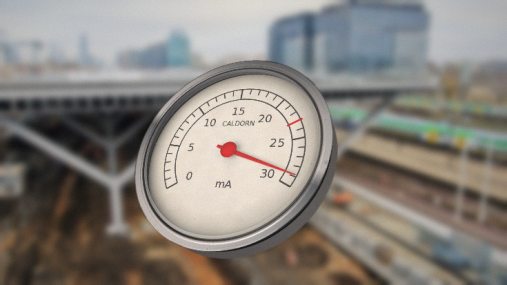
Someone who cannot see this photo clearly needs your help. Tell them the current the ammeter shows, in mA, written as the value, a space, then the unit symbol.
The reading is 29 mA
